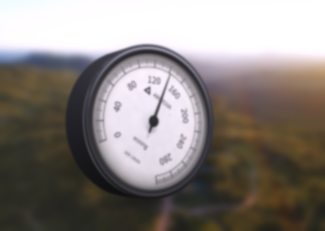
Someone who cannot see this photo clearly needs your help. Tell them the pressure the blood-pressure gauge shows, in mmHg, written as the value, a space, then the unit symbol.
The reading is 140 mmHg
